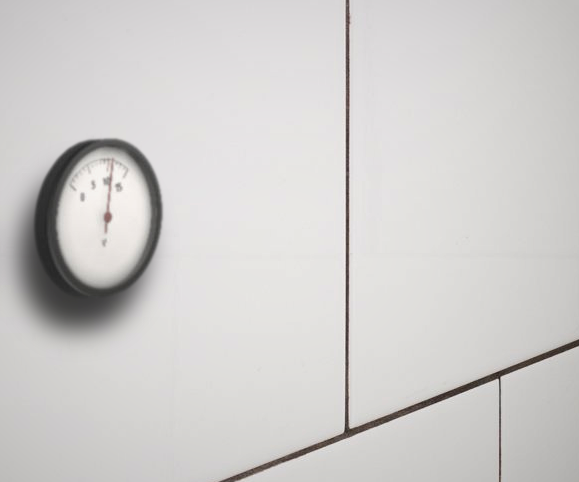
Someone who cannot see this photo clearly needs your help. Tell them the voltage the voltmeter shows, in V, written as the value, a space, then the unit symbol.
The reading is 10 V
